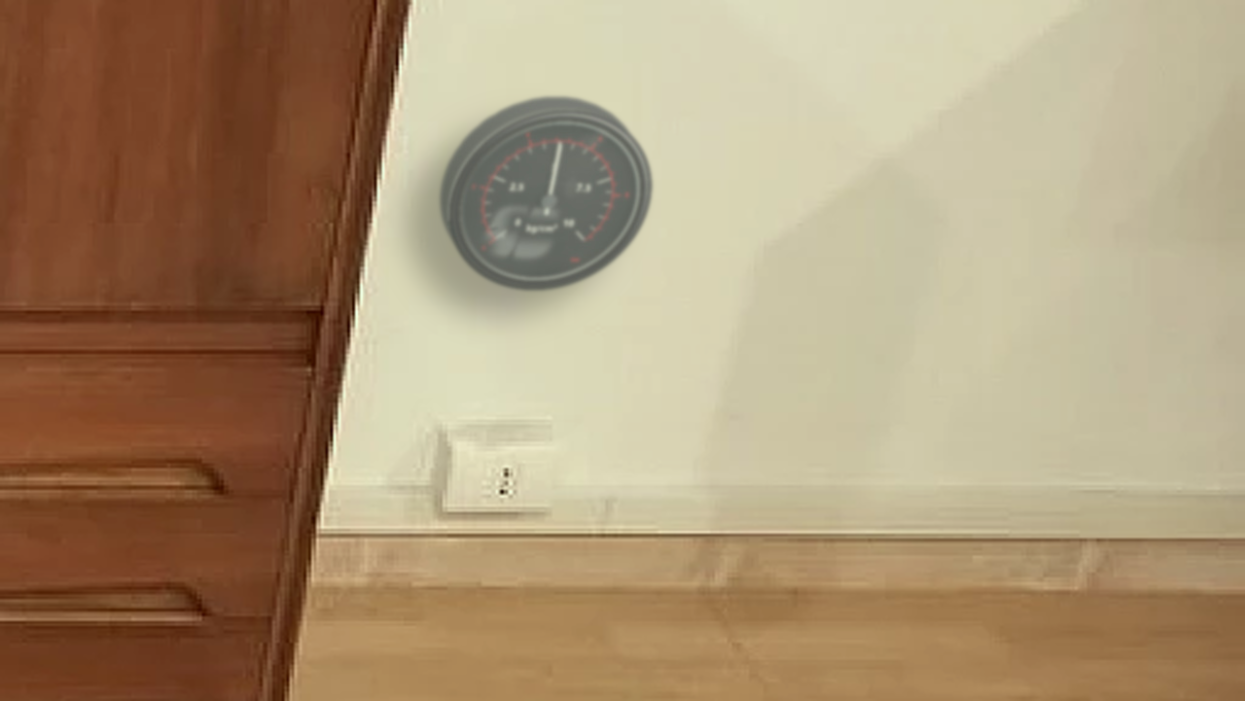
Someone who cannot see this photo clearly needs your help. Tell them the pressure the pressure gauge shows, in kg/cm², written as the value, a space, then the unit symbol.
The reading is 5 kg/cm²
